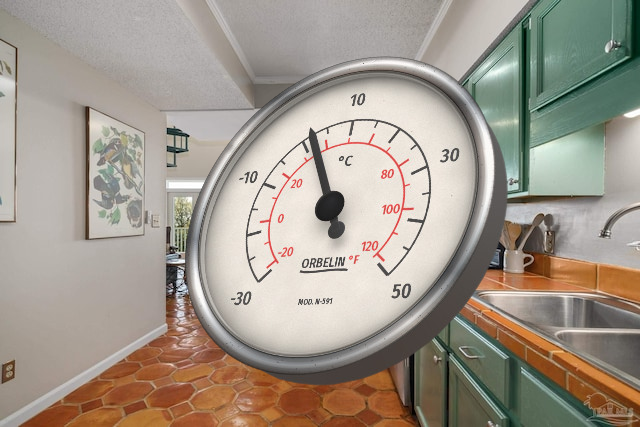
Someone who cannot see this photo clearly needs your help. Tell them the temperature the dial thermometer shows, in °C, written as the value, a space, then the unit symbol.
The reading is 2.5 °C
